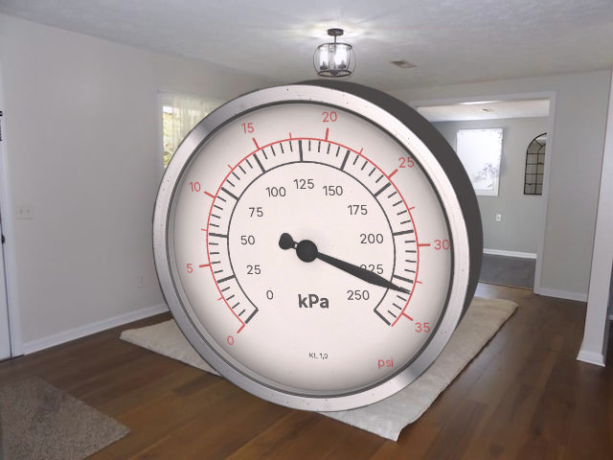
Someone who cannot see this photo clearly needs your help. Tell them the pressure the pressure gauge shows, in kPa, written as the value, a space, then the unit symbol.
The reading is 230 kPa
